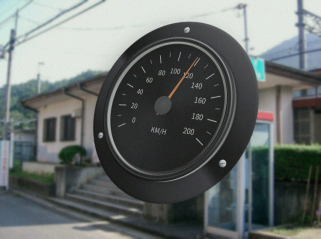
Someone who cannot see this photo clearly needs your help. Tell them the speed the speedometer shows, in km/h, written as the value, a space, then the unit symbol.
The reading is 120 km/h
